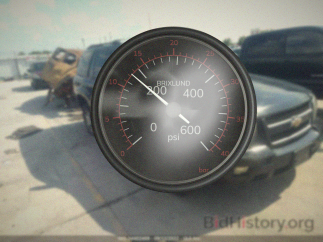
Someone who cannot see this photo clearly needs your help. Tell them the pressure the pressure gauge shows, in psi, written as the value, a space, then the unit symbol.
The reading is 180 psi
